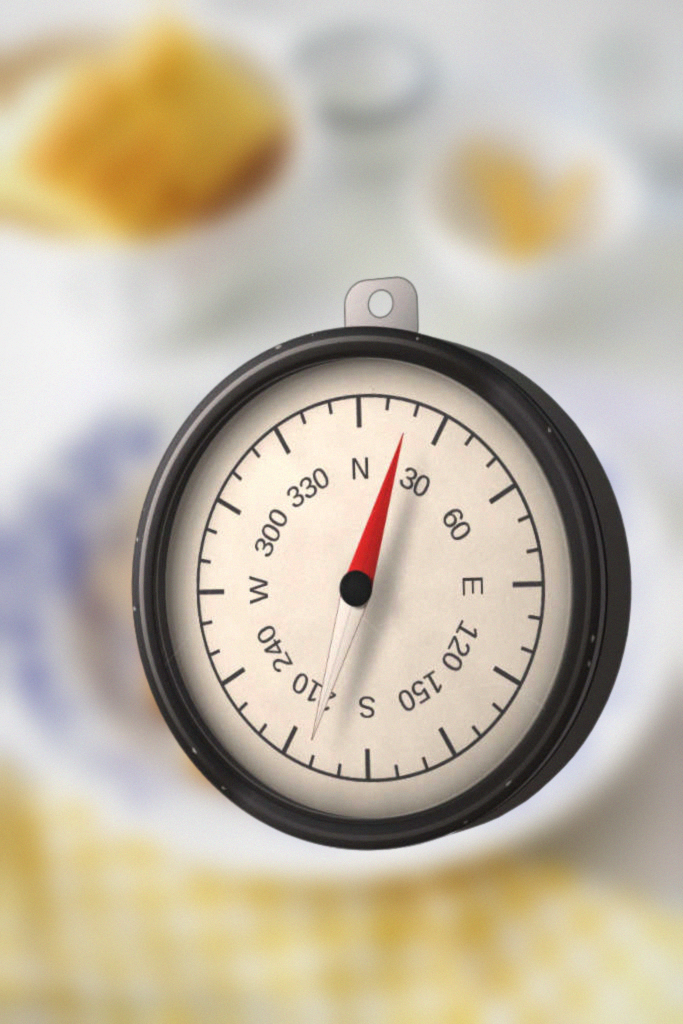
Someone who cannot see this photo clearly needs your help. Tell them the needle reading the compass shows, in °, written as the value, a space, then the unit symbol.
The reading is 20 °
